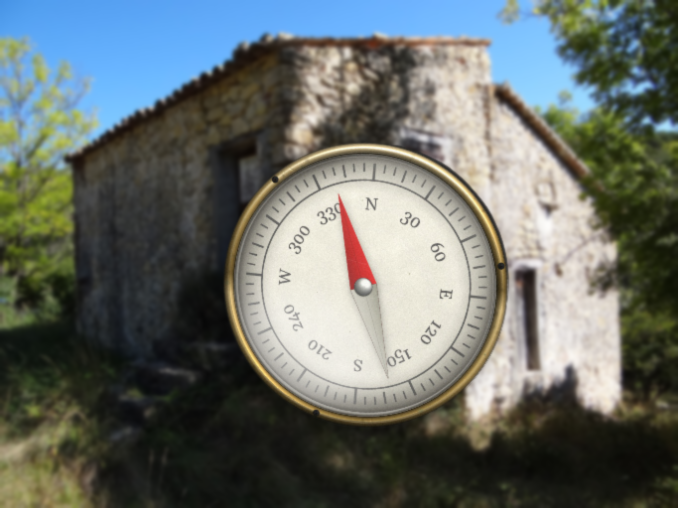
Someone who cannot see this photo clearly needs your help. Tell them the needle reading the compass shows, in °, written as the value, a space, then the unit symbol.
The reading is 340 °
